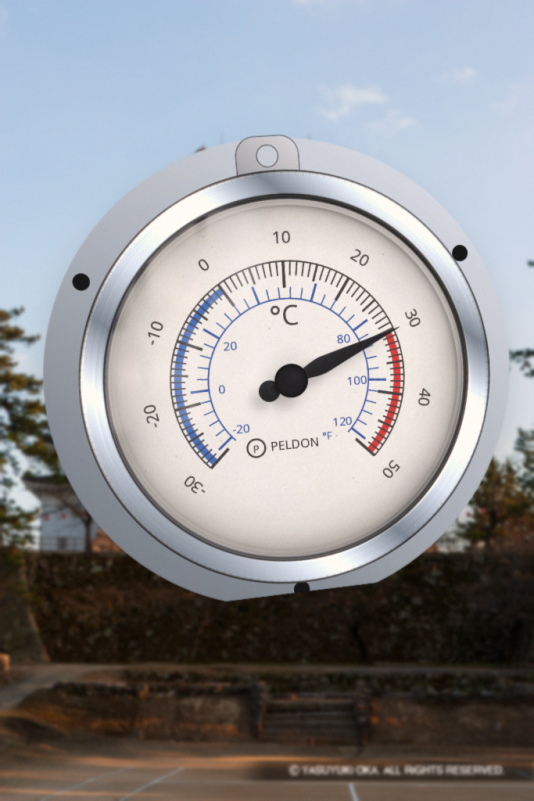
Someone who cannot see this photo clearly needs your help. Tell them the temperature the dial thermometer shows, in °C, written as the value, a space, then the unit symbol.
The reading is 30 °C
